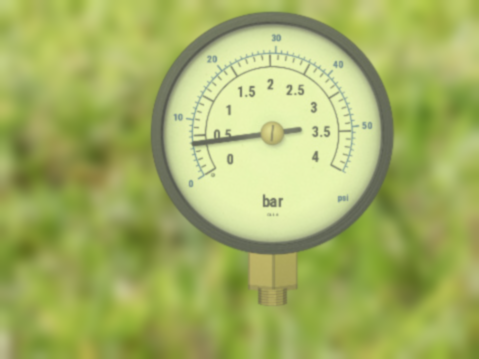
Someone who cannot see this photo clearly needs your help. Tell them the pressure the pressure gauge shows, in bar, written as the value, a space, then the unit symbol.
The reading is 0.4 bar
